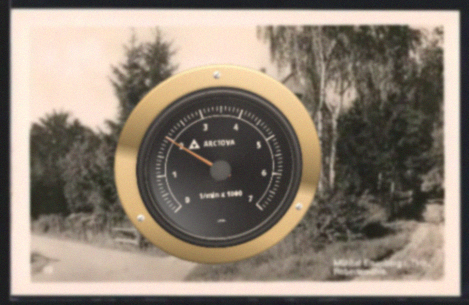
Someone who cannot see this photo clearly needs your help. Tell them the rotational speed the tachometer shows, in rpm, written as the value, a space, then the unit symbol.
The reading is 2000 rpm
